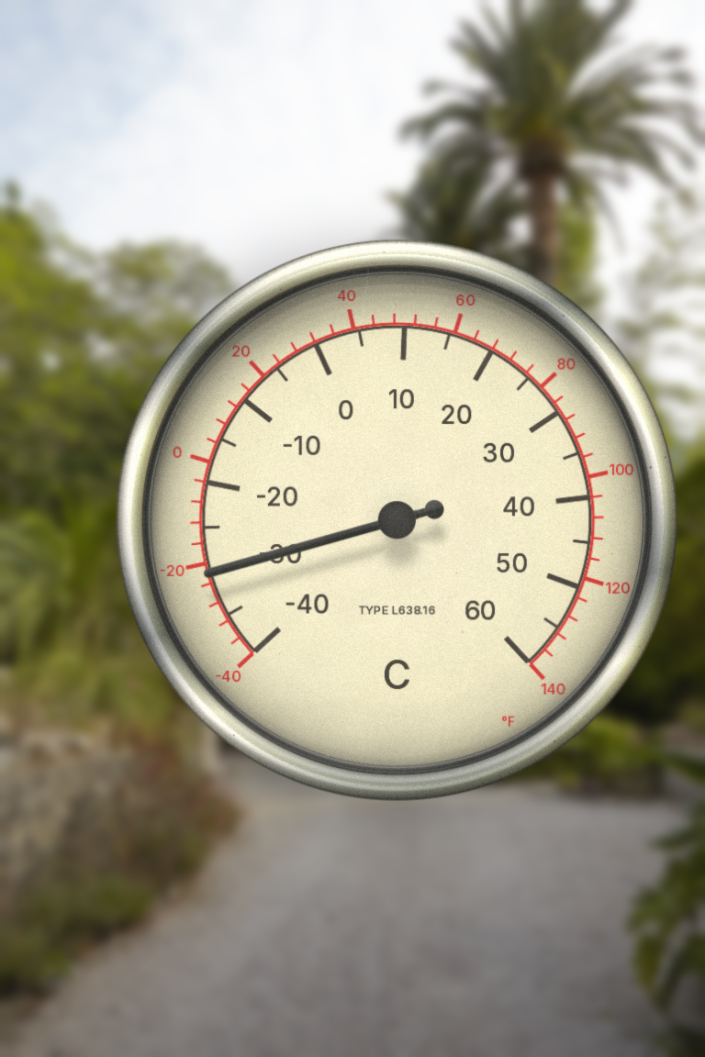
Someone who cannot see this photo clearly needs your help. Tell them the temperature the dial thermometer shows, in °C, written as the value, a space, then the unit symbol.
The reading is -30 °C
